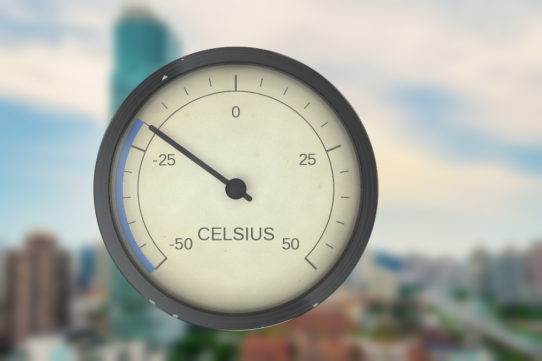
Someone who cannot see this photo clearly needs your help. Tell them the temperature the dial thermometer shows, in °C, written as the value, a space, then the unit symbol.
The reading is -20 °C
